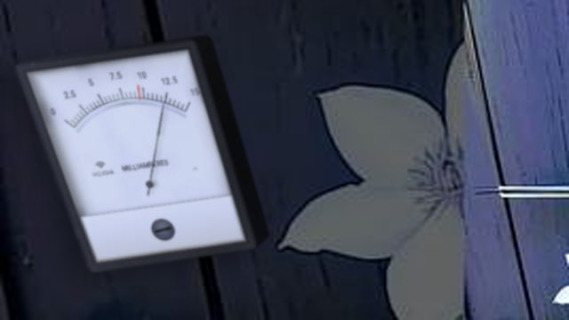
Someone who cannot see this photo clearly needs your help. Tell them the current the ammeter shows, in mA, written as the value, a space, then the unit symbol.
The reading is 12.5 mA
